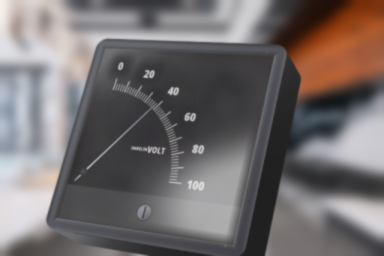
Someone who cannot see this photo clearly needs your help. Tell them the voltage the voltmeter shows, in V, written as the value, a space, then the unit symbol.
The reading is 40 V
